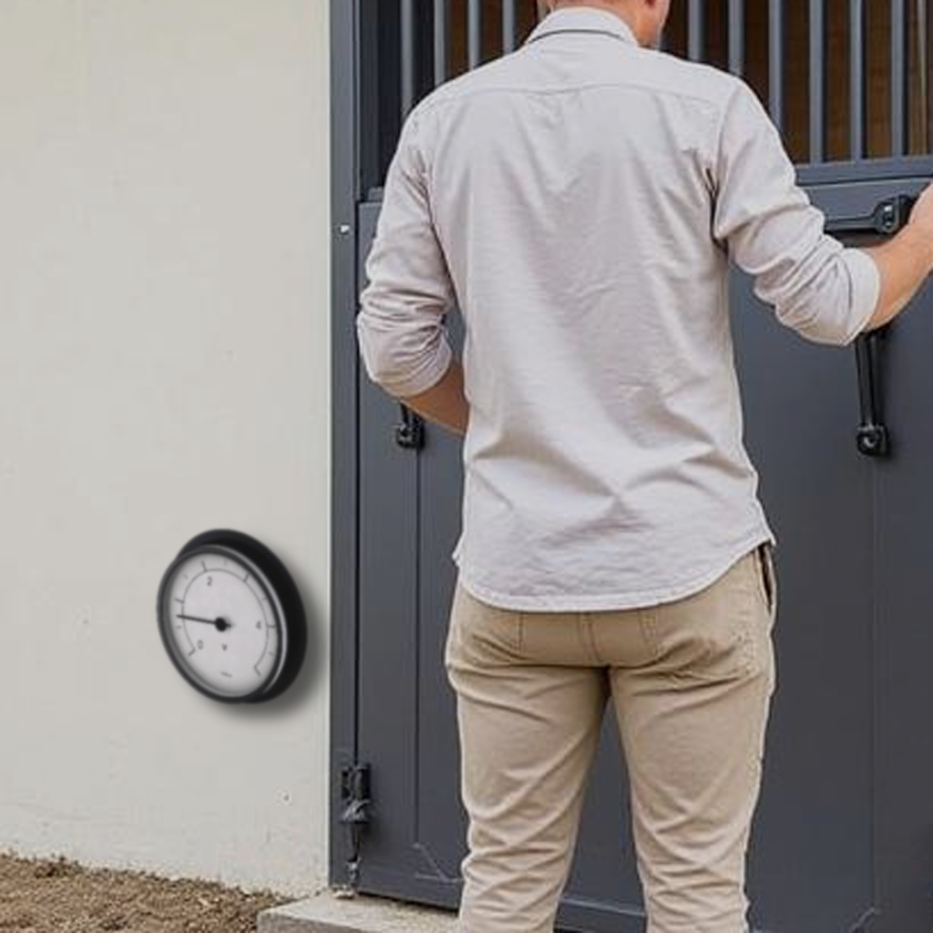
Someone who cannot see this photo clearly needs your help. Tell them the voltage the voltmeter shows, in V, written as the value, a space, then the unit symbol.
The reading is 0.75 V
